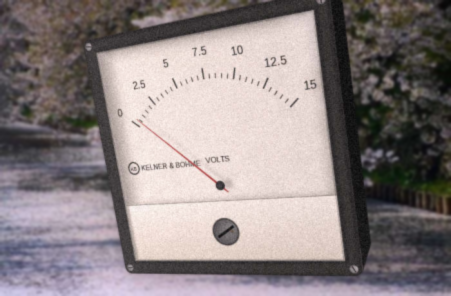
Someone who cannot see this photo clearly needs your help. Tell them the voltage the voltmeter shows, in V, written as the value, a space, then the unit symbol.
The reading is 0.5 V
